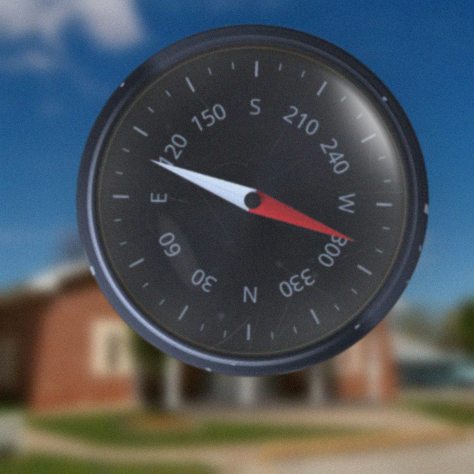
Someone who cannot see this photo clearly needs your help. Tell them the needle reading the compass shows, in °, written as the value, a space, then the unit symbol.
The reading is 290 °
